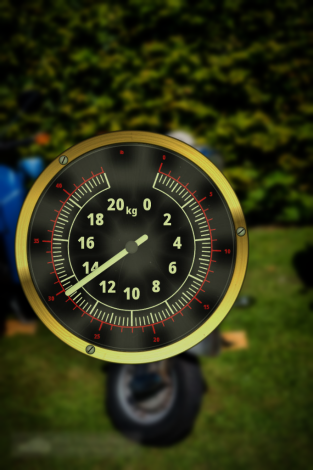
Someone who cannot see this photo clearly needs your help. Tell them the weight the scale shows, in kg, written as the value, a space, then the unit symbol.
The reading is 13.4 kg
